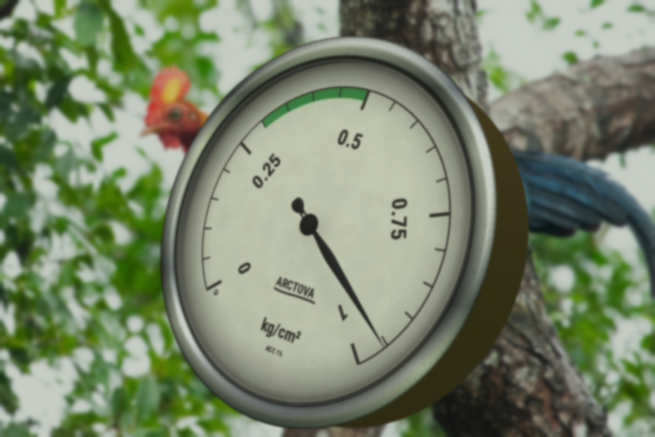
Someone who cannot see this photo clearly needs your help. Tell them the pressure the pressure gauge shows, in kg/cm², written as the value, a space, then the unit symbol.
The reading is 0.95 kg/cm²
